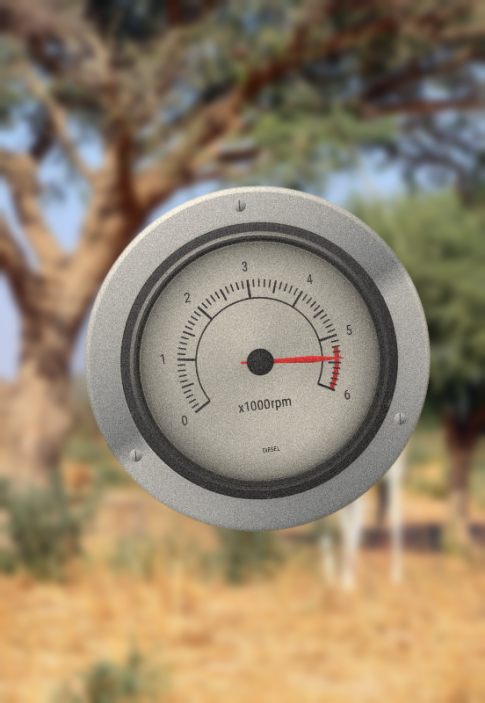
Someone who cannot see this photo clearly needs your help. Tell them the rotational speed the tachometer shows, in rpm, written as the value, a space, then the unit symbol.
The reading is 5400 rpm
